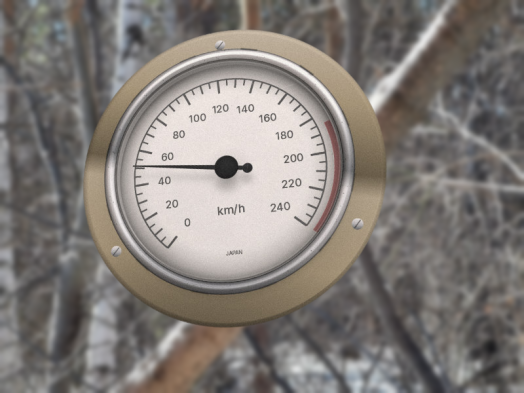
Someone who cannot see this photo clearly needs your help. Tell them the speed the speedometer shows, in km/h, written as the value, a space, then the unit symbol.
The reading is 50 km/h
